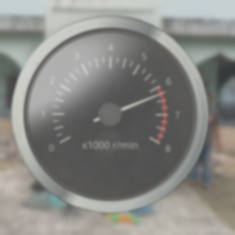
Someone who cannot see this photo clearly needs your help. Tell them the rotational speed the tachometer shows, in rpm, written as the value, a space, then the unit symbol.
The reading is 6250 rpm
